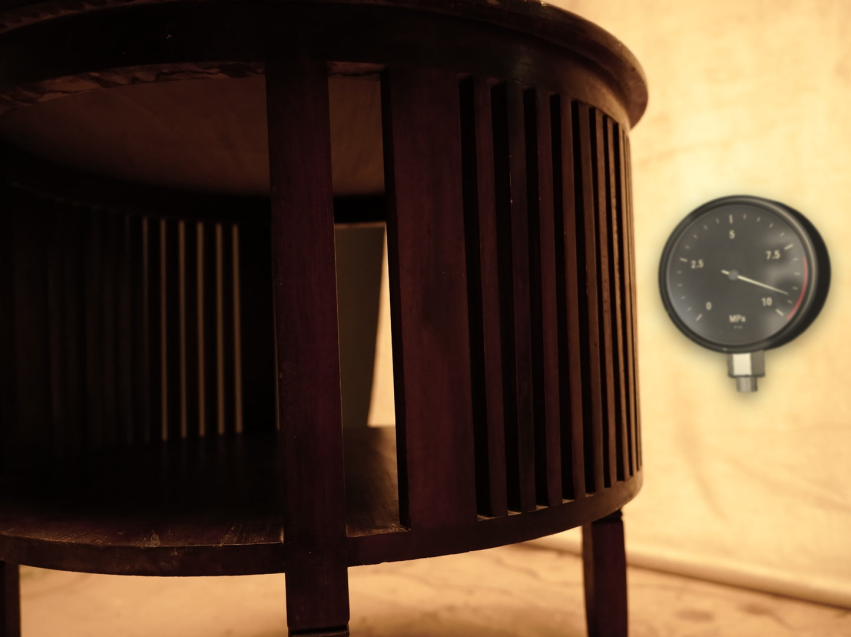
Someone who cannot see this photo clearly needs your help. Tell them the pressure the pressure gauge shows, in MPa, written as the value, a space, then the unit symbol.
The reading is 9.25 MPa
